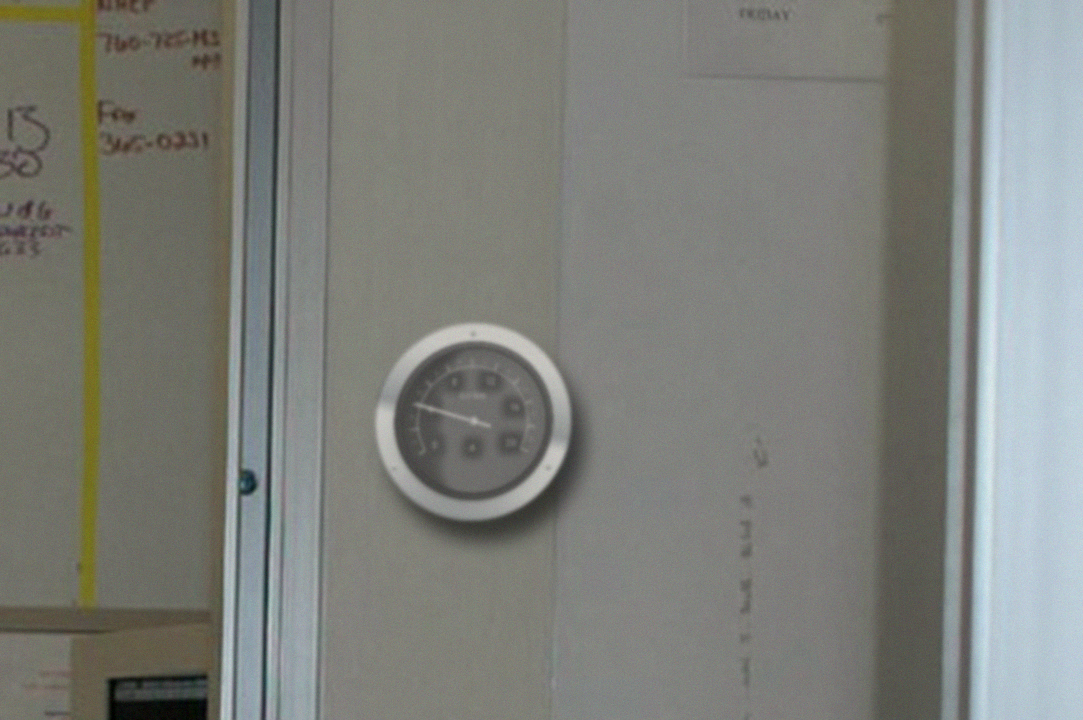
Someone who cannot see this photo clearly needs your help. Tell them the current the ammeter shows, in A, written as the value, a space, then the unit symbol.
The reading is 4 A
